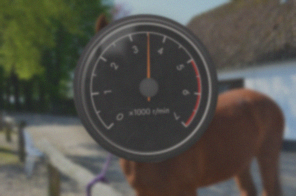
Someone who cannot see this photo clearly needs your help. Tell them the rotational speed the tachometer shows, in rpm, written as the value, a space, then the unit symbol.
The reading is 3500 rpm
